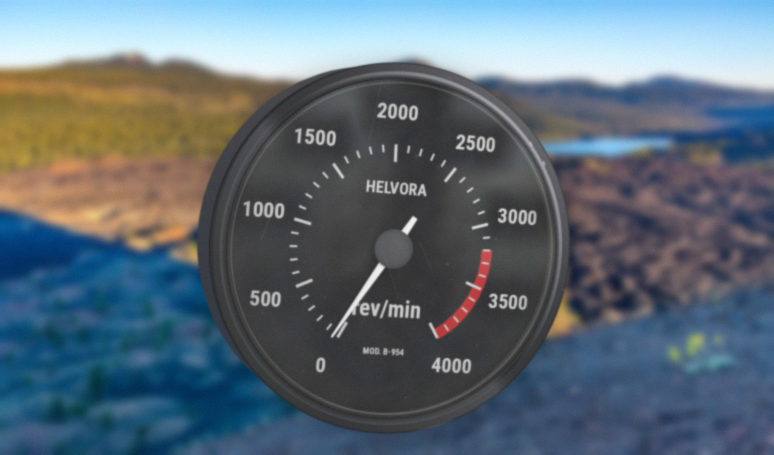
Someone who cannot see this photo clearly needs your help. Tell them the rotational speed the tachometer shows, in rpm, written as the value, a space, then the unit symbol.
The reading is 50 rpm
